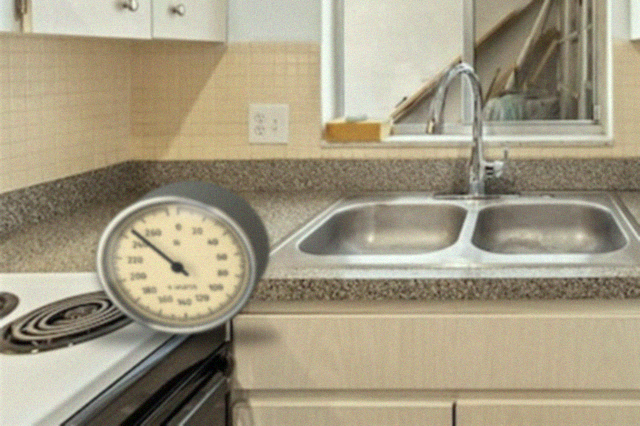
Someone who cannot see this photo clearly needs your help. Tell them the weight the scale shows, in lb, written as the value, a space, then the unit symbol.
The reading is 250 lb
